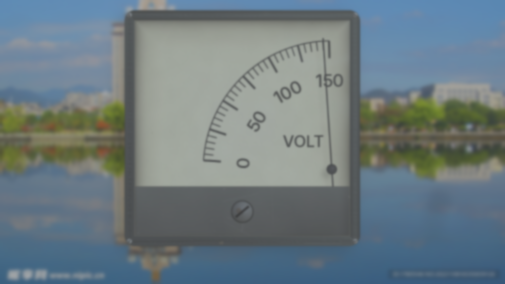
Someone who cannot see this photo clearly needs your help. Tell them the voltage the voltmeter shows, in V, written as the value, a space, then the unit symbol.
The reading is 145 V
